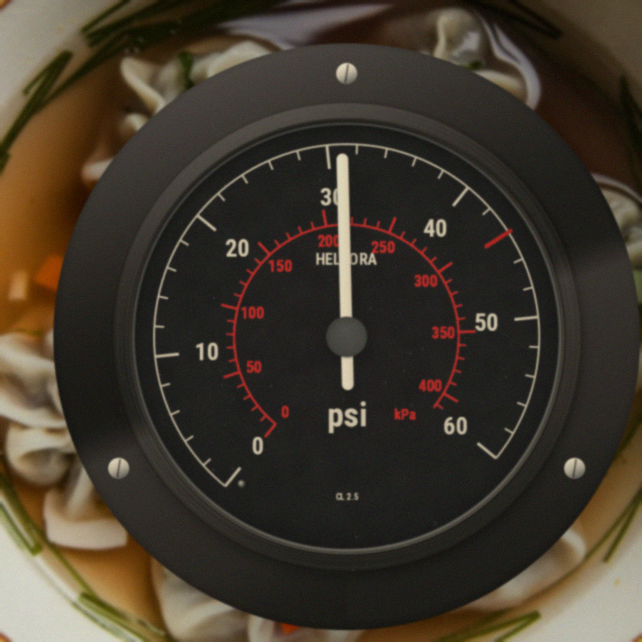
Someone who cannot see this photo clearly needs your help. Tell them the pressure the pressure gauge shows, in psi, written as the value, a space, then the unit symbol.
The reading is 31 psi
